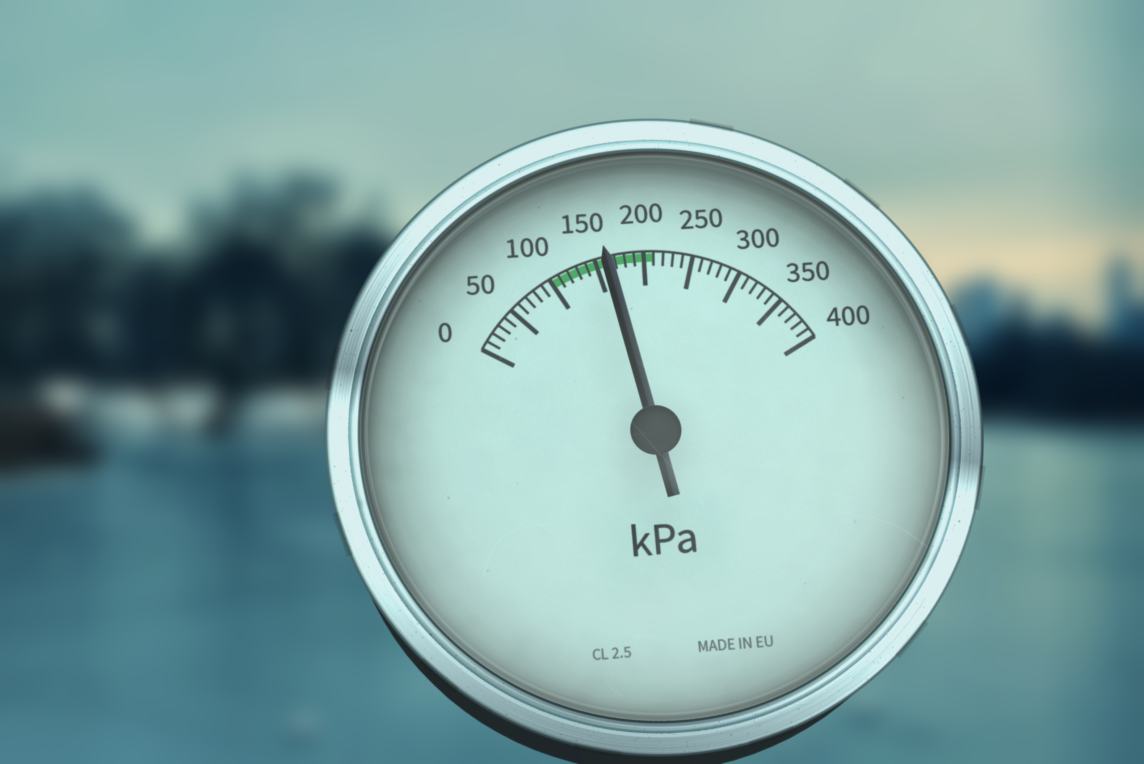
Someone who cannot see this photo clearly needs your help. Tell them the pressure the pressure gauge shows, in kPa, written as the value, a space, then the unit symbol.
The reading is 160 kPa
